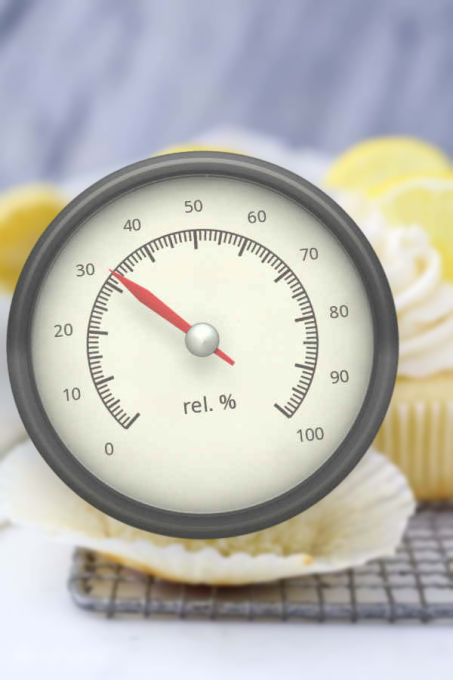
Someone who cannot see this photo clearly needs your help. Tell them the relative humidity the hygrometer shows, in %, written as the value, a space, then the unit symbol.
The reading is 32 %
